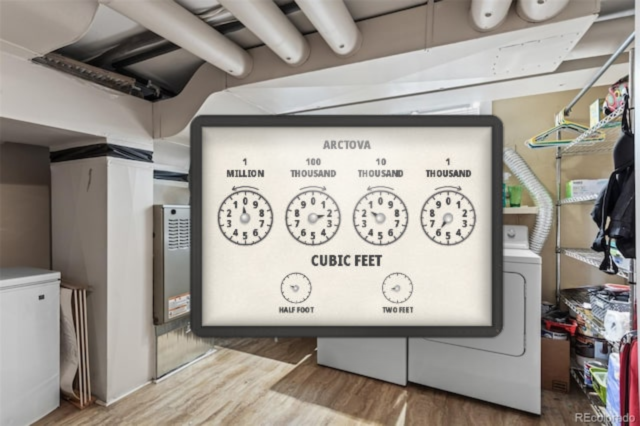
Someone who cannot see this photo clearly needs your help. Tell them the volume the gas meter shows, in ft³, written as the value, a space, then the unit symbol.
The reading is 21600 ft³
